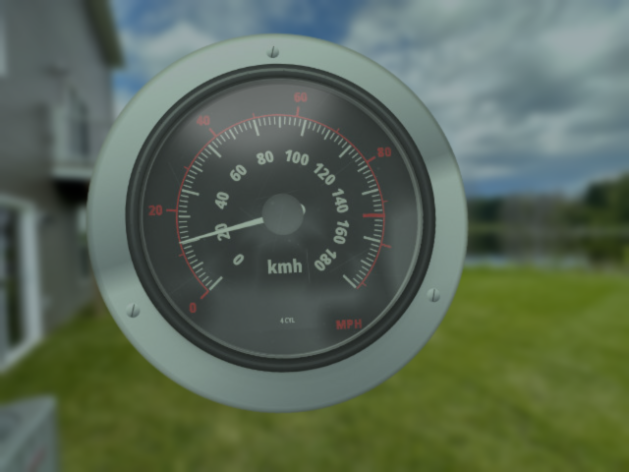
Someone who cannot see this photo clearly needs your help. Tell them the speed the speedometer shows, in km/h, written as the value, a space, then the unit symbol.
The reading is 20 km/h
